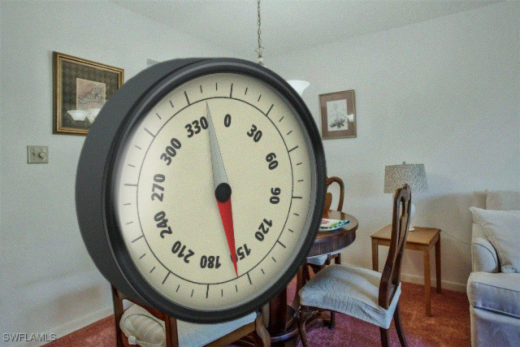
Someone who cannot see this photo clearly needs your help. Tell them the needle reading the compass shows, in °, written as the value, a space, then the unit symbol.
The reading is 160 °
